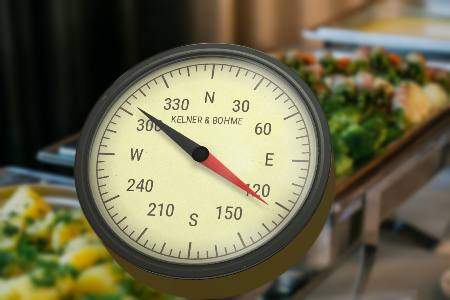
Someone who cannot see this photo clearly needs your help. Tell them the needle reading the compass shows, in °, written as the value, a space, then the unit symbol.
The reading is 125 °
